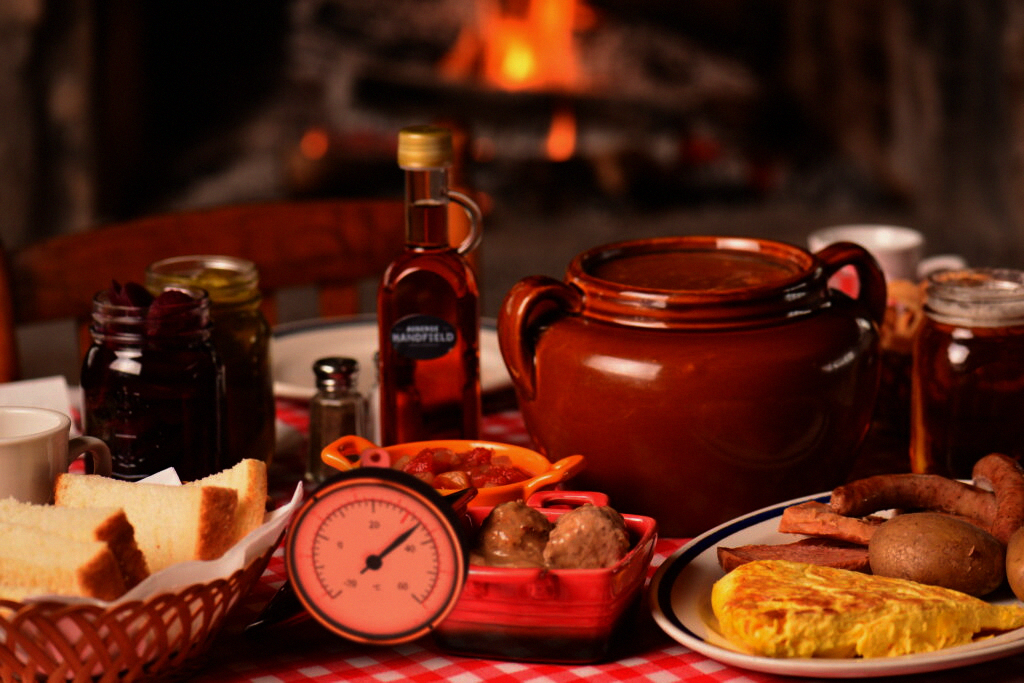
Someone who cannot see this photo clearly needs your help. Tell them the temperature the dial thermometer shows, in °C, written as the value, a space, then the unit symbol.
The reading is 34 °C
